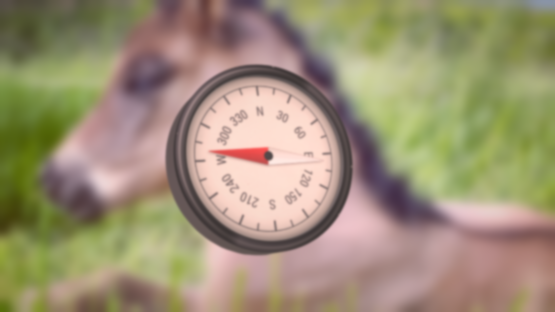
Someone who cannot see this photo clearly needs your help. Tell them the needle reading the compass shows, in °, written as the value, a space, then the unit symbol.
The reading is 277.5 °
